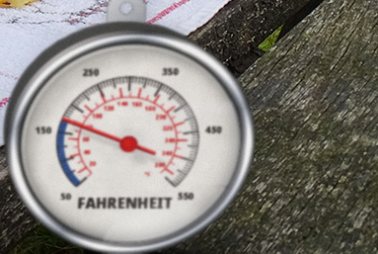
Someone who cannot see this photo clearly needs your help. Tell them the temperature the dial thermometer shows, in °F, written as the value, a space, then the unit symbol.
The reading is 175 °F
